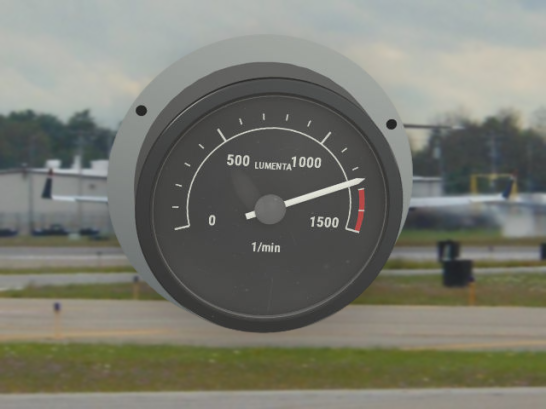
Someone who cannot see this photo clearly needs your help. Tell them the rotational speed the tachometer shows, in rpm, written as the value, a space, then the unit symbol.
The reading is 1250 rpm
